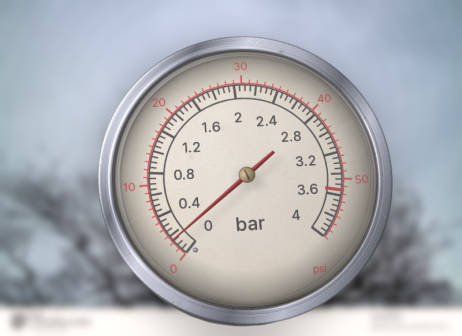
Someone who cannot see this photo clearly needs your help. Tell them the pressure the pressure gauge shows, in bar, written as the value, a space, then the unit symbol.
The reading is 0.15 bar
